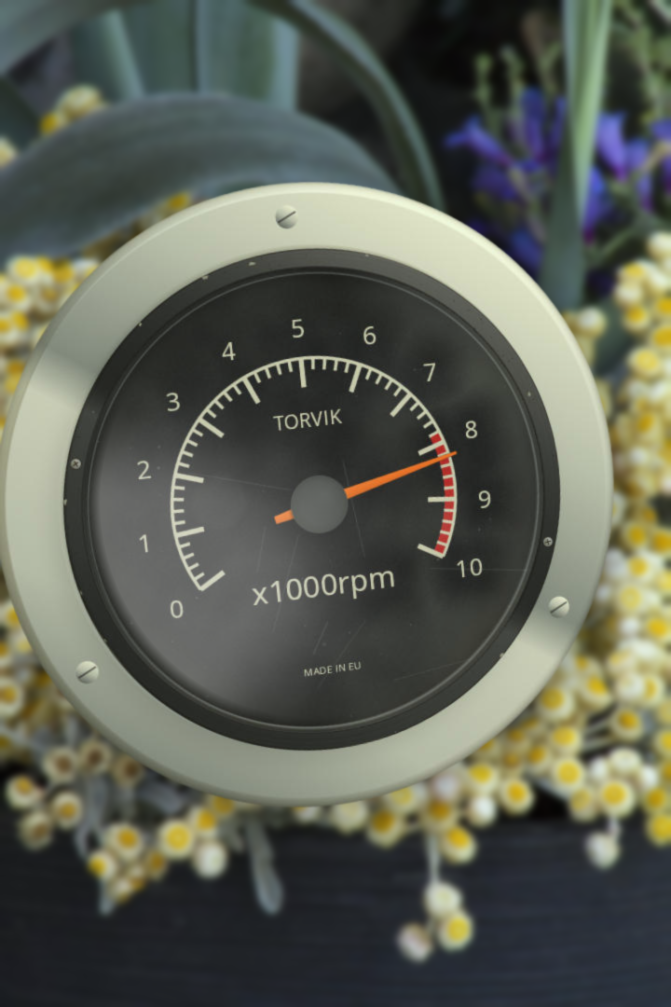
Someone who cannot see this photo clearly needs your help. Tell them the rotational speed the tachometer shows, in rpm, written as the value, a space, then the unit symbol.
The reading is 8200 rpm
